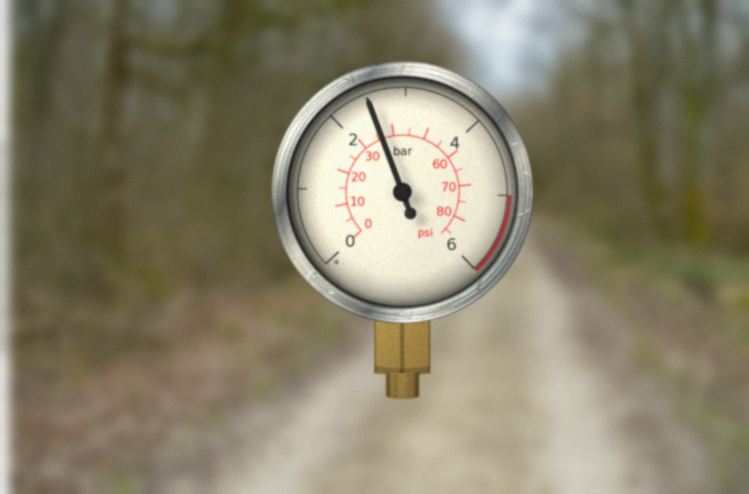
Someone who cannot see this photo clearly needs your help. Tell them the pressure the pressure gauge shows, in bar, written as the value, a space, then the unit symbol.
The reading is 2.5 bar
